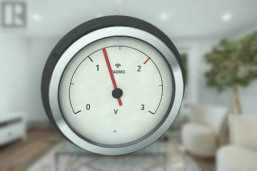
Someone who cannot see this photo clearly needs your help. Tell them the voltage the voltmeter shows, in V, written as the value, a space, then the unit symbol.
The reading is 1.25 V
